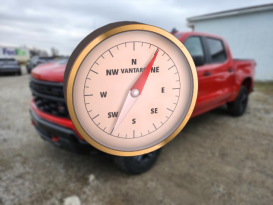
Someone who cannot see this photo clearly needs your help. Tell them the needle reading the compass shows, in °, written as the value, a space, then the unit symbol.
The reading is 30 °
